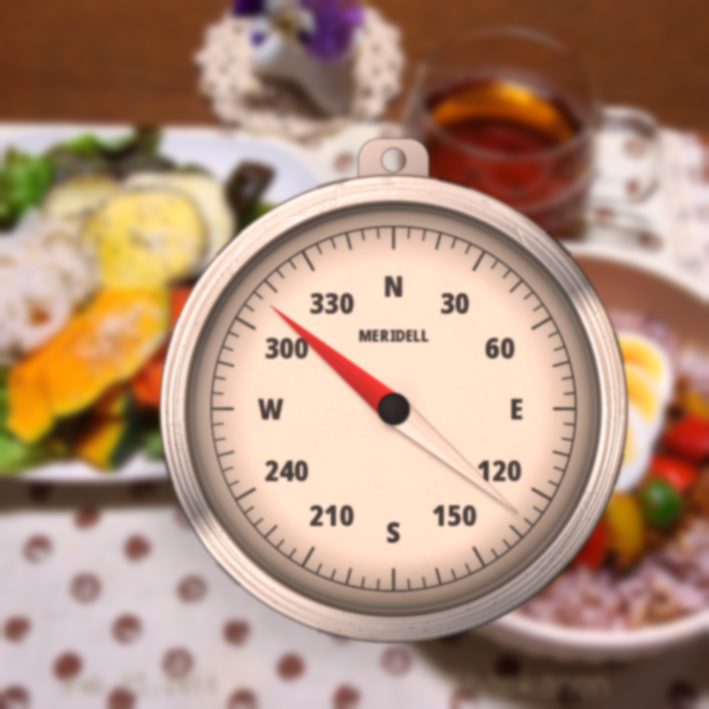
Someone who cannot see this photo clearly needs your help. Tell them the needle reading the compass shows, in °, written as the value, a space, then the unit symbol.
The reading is 310 °
